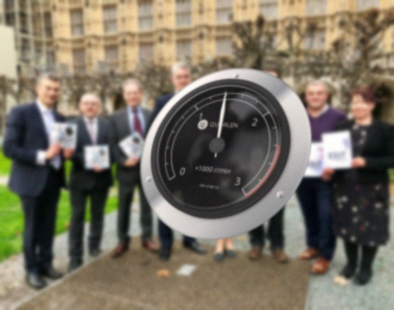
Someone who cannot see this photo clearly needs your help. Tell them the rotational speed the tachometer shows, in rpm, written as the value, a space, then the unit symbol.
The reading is 1400 rpm
